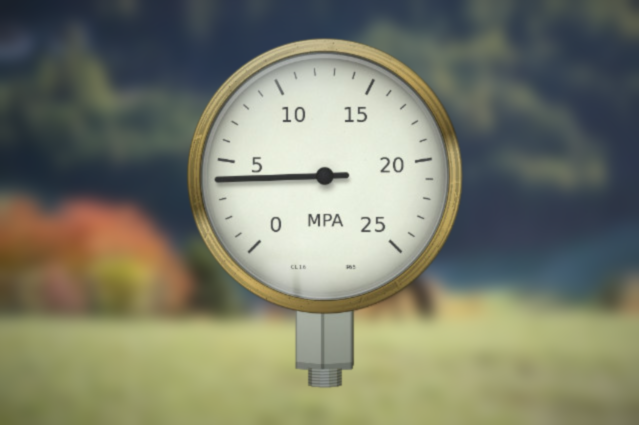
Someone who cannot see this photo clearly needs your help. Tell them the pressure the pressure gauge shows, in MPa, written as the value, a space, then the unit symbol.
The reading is 4 MPa
